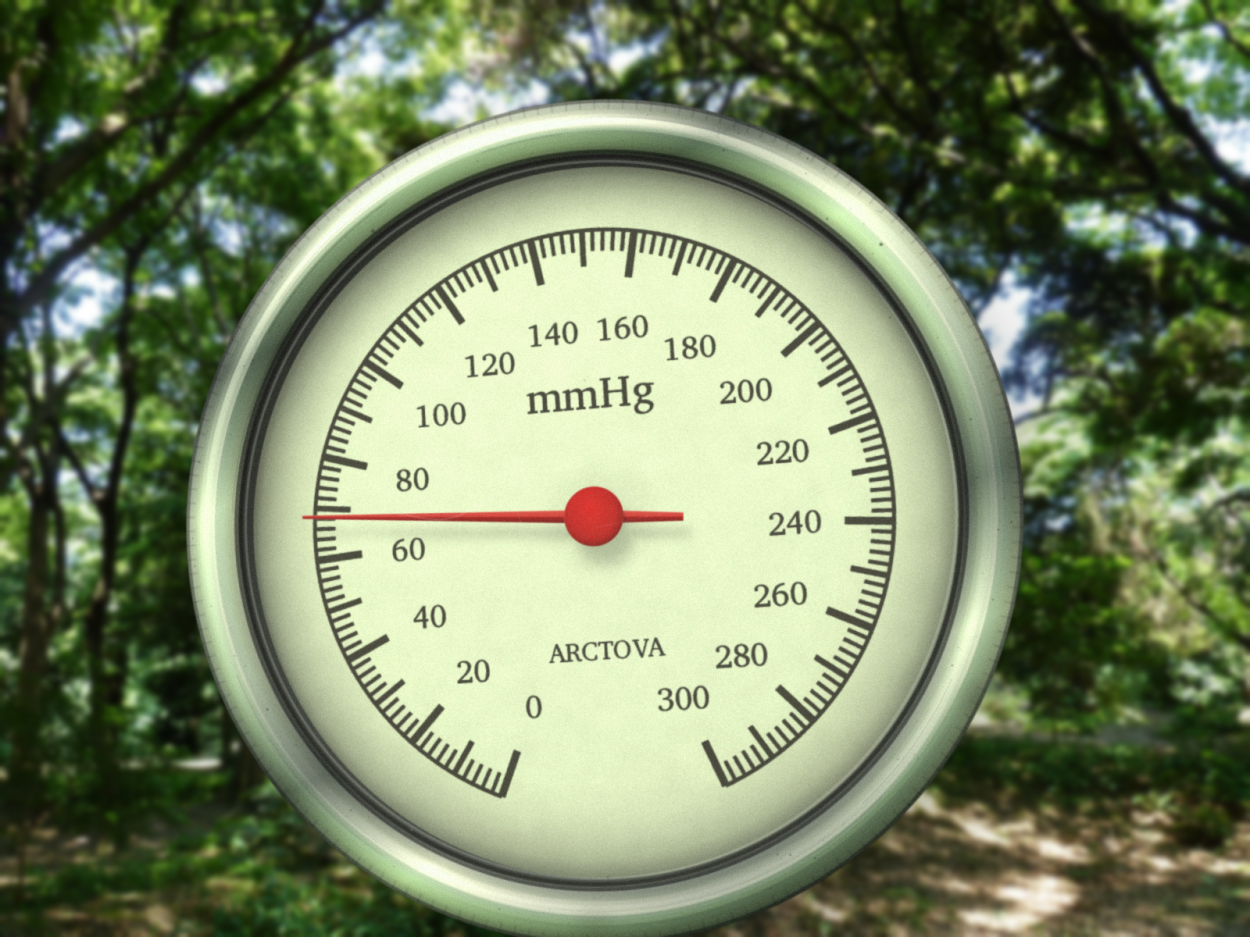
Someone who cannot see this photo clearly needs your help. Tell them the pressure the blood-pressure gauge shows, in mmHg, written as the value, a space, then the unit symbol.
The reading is 68 mmHg
